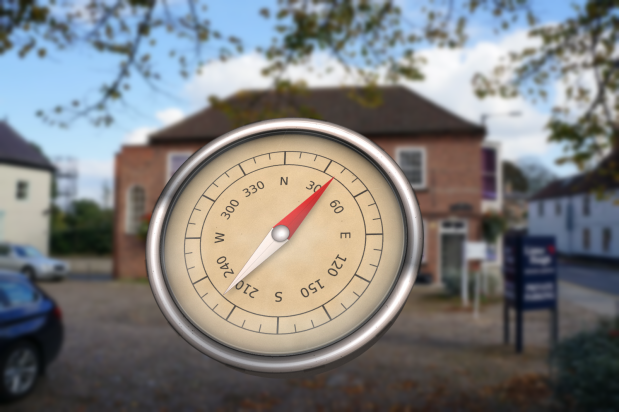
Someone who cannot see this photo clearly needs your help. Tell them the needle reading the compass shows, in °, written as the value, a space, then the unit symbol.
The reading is 40 °
